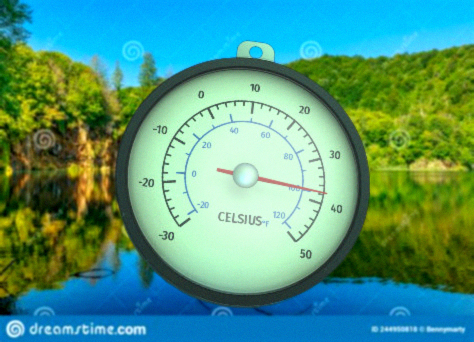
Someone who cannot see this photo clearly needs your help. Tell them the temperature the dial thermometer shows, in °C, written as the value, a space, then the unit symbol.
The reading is 38 °C
